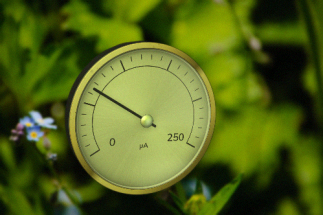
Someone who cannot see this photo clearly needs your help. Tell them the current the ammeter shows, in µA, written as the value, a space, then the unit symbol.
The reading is 65 µA
